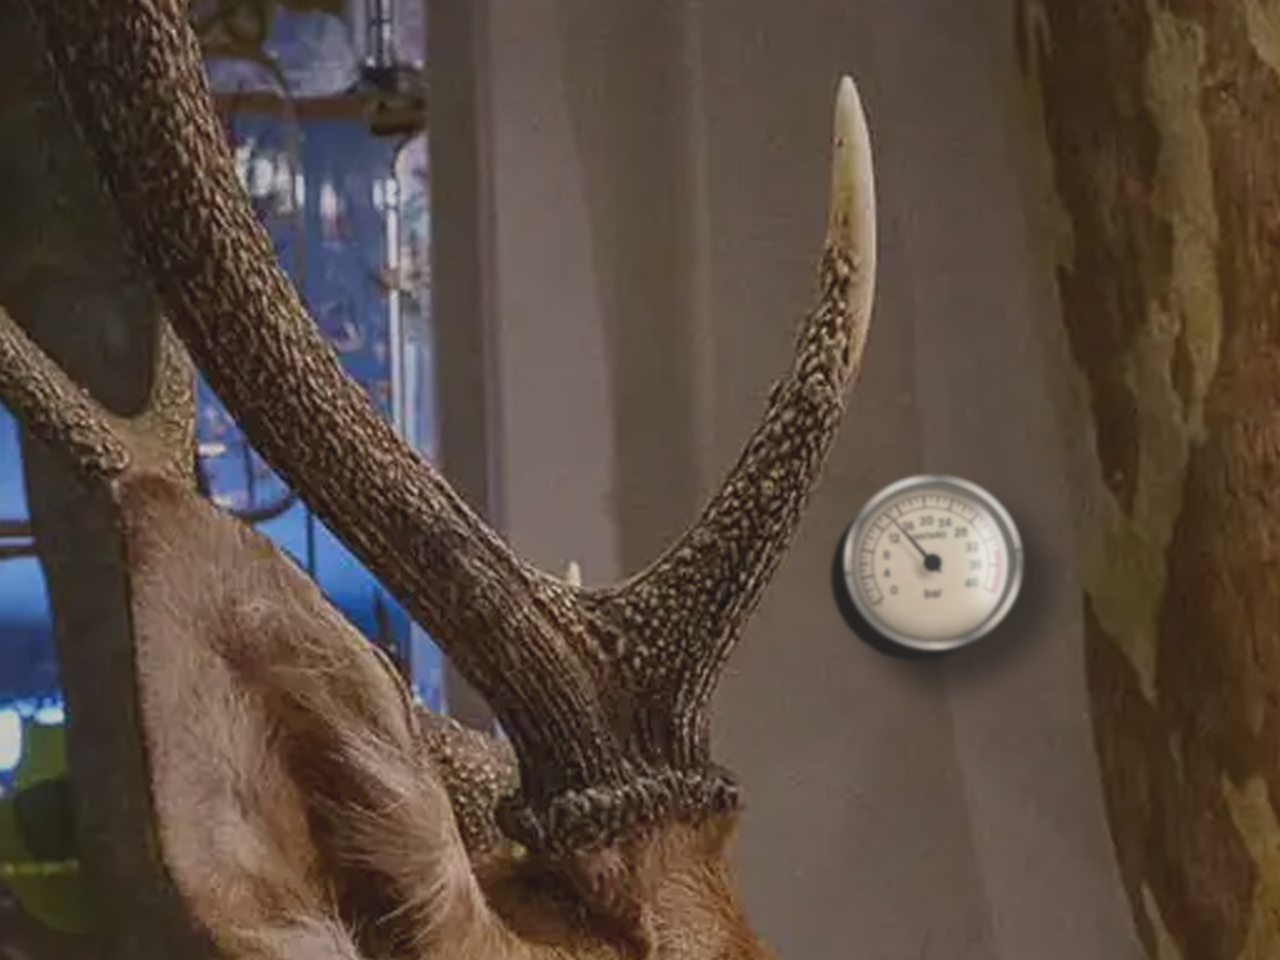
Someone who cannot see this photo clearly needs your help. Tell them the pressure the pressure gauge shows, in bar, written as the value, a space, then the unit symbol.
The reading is 14 bar
